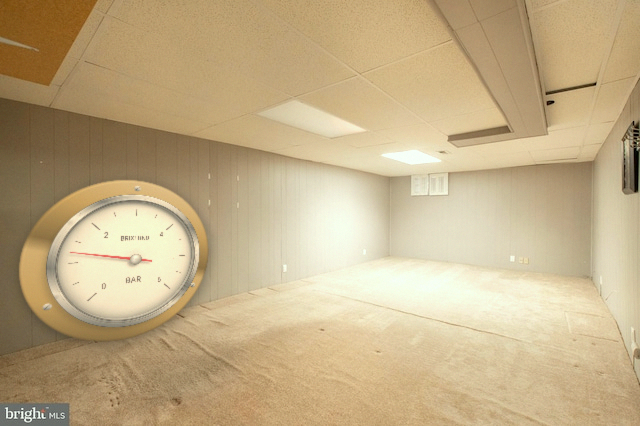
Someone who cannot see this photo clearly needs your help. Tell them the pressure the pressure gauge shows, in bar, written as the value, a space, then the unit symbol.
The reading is 1.25 bar
